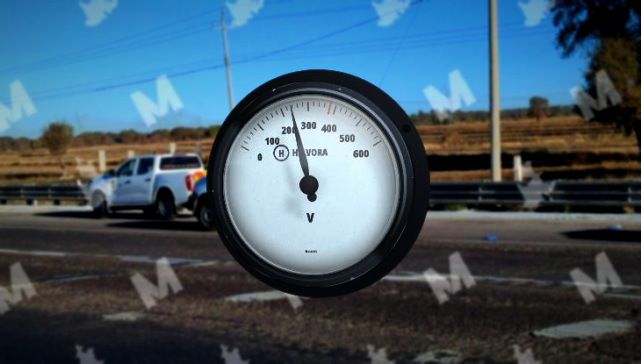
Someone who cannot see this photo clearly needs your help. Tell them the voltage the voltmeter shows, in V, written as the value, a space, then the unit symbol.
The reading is 240 V
